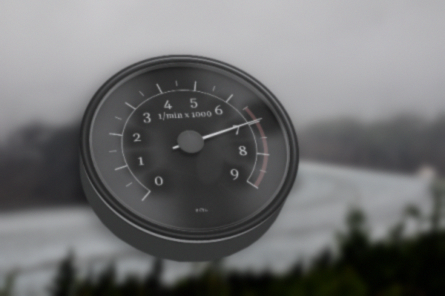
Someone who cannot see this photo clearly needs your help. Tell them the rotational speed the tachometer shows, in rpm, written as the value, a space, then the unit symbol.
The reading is 7000 rpm
